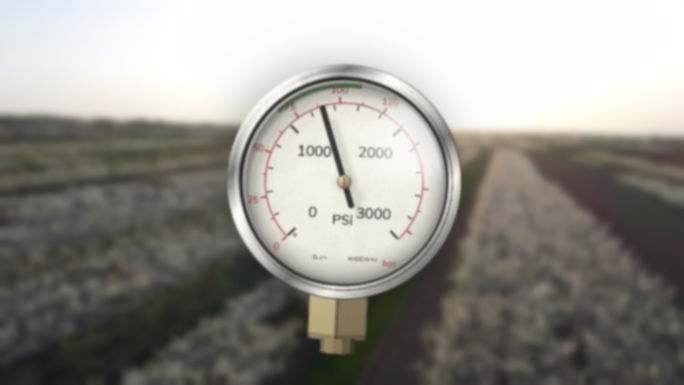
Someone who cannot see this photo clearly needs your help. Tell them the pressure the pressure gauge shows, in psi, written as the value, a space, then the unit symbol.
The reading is 1300 psi
